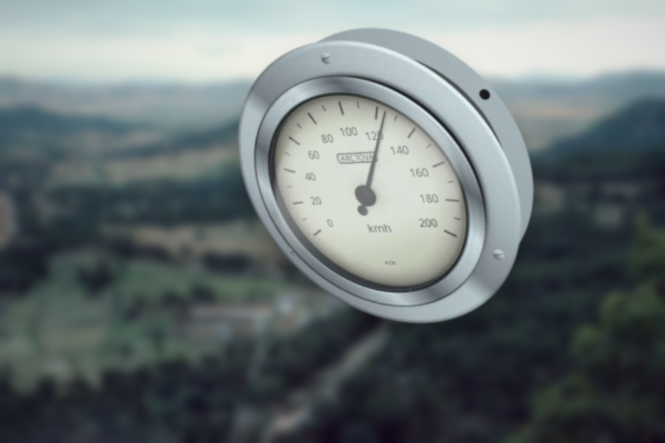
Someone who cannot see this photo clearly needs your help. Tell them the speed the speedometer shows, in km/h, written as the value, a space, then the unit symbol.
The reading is 125 km/h
